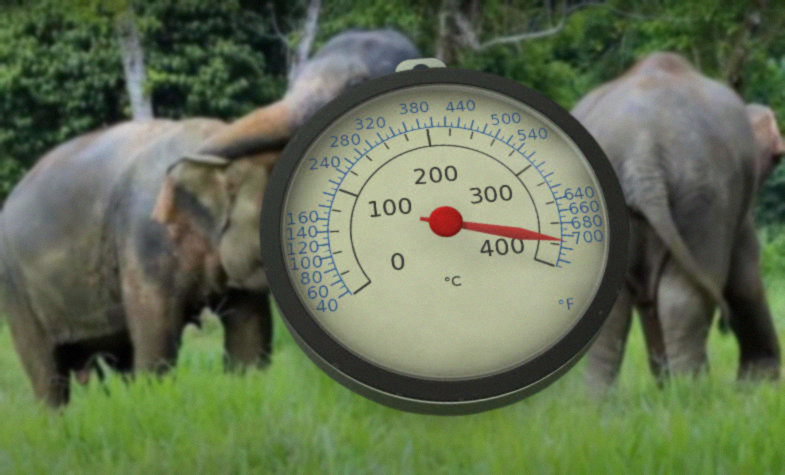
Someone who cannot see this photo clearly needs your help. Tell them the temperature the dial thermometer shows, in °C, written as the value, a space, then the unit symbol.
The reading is 380 °C
